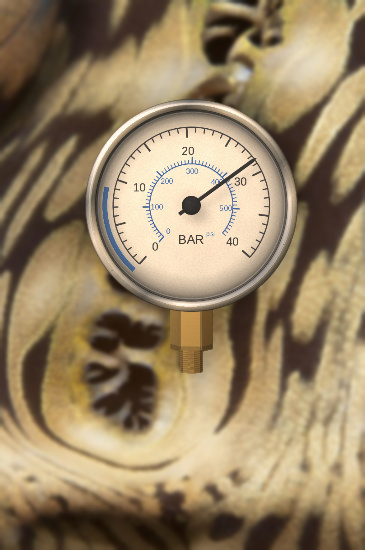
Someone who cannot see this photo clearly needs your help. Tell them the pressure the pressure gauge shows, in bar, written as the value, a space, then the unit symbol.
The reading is 28.5 bar
